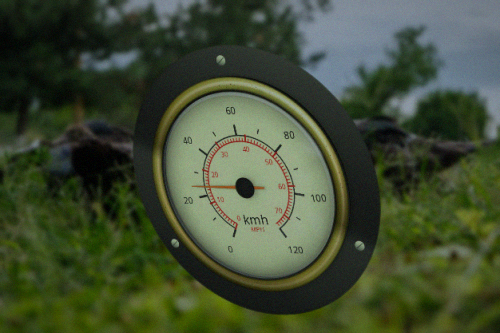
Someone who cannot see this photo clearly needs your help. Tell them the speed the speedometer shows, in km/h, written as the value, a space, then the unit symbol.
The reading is 25 km/h
